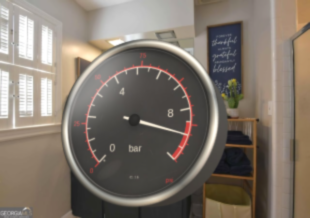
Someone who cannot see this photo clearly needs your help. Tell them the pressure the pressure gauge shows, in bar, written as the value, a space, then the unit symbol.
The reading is 9 bar
